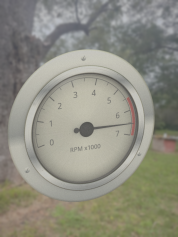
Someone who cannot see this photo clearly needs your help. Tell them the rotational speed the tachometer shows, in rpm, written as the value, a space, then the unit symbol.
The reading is 6500 rpm
